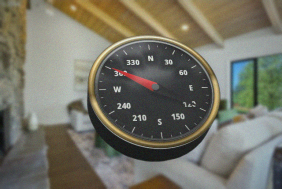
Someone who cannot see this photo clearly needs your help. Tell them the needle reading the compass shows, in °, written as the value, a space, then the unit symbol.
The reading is 300 °
